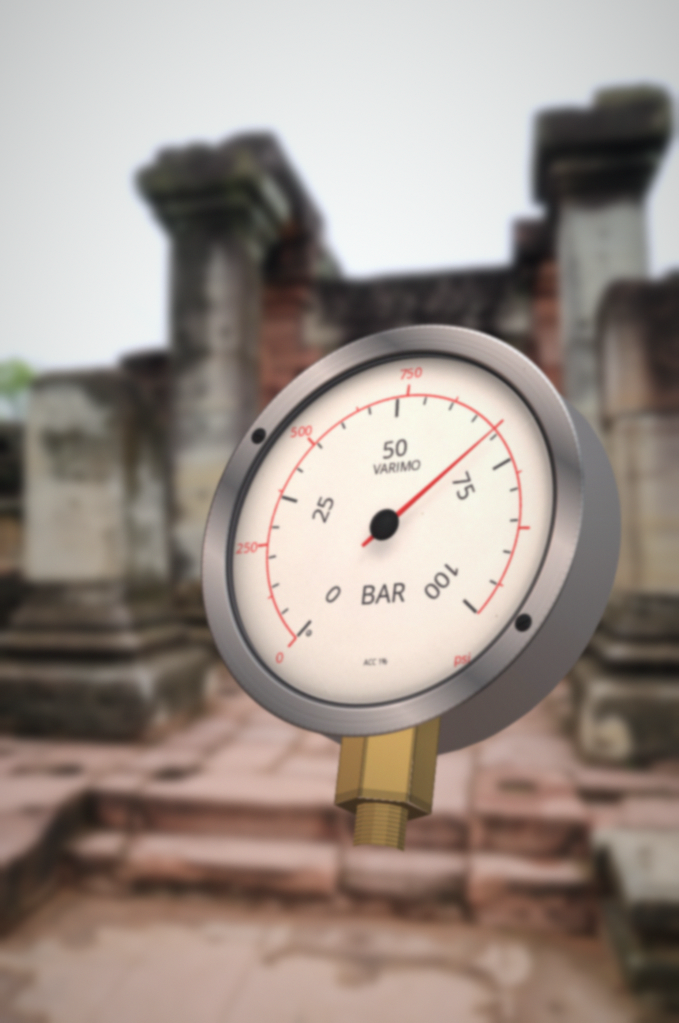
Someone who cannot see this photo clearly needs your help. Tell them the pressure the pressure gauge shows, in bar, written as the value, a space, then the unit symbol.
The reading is 70 bar
